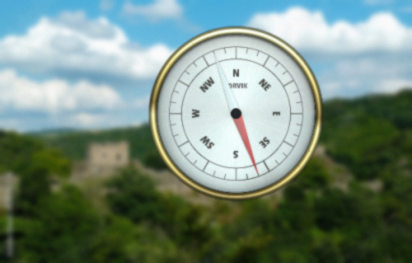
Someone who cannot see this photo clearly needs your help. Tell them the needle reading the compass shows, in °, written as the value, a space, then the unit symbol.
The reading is 160 °
